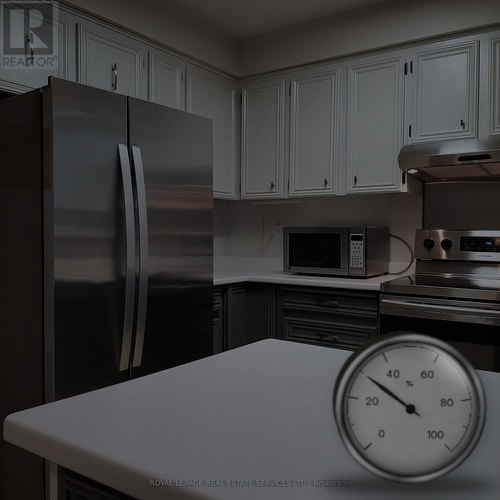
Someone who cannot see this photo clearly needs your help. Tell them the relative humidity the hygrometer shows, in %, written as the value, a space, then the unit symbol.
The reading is 30 %
